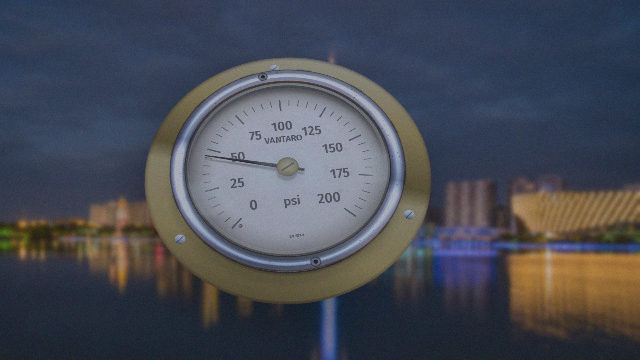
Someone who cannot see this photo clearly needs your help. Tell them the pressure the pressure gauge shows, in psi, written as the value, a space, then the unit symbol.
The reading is 45 psi
